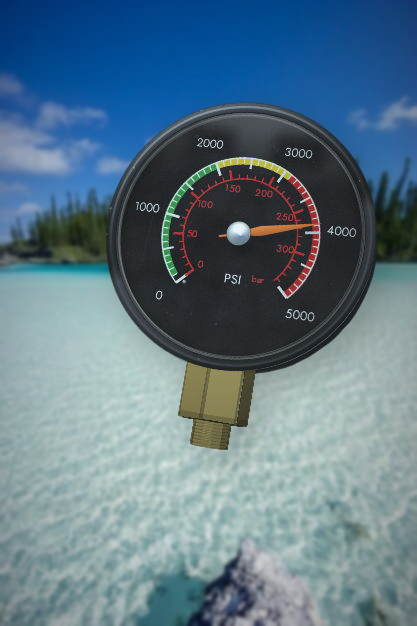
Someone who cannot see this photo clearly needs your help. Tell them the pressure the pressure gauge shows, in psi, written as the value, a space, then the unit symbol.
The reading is 3900 psi
